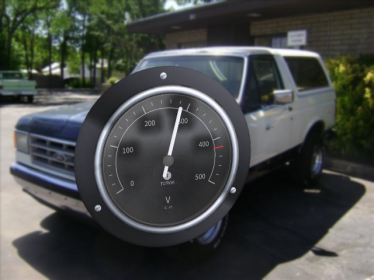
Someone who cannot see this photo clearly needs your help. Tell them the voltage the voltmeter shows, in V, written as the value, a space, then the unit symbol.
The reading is 280 V
